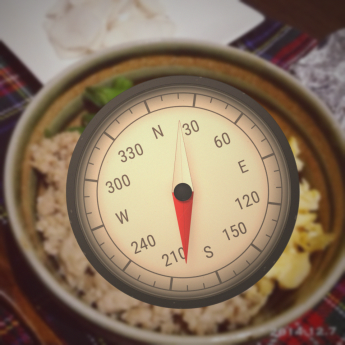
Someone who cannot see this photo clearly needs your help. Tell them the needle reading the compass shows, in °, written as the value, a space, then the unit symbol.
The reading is 200 °
